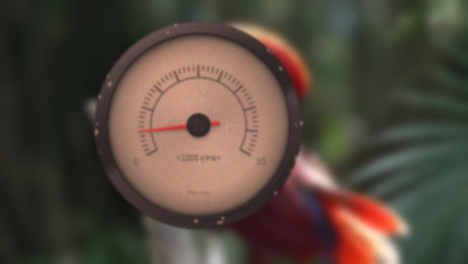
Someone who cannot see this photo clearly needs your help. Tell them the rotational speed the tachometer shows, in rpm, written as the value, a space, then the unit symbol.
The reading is 1000 rpm
